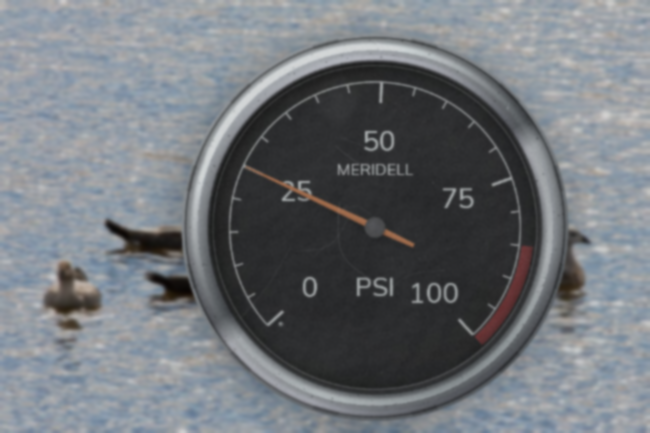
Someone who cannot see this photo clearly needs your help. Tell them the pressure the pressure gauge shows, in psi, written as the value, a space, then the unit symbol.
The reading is 25 psi
